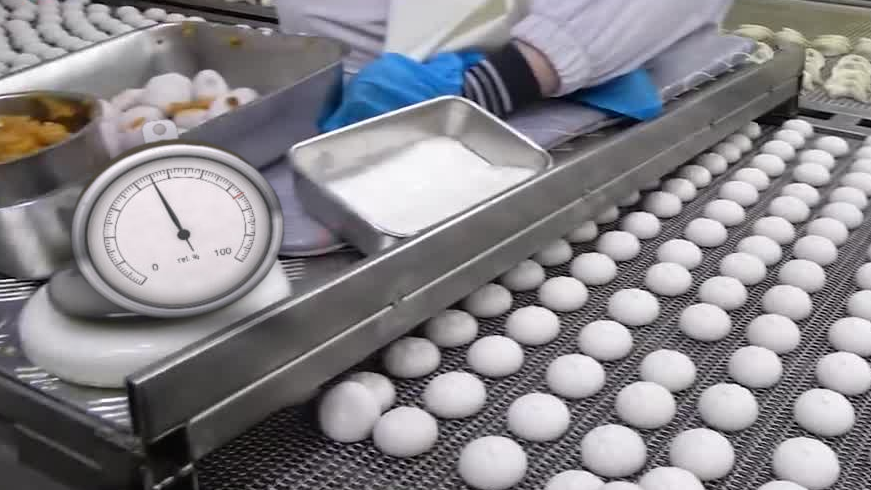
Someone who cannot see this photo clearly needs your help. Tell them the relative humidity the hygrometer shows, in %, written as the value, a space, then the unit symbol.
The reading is 45 %
